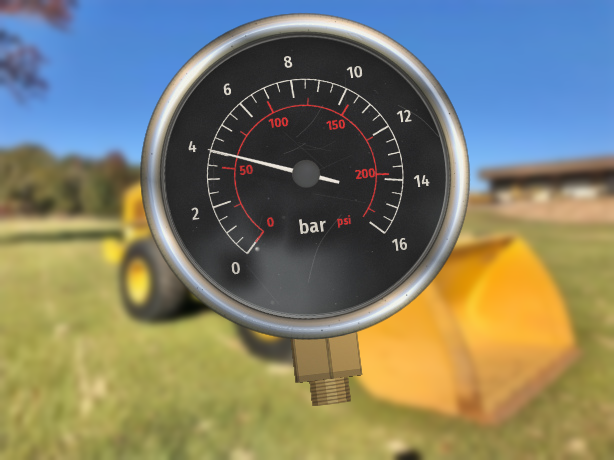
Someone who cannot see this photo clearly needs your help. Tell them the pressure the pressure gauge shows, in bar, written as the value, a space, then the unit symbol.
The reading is 4 bar
